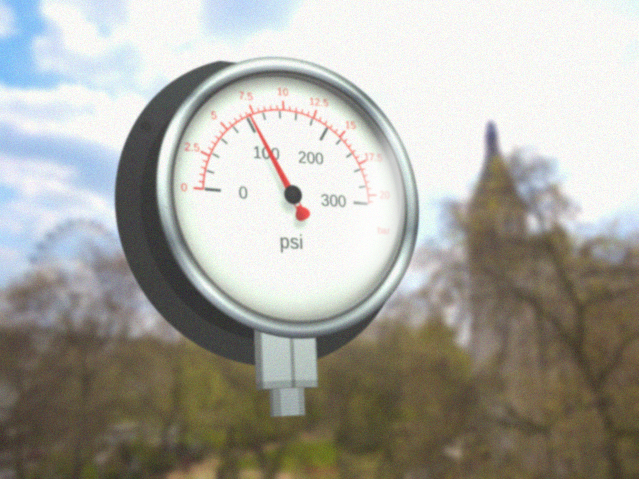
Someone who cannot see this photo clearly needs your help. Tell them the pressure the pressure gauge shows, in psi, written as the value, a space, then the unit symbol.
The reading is 100 psi
